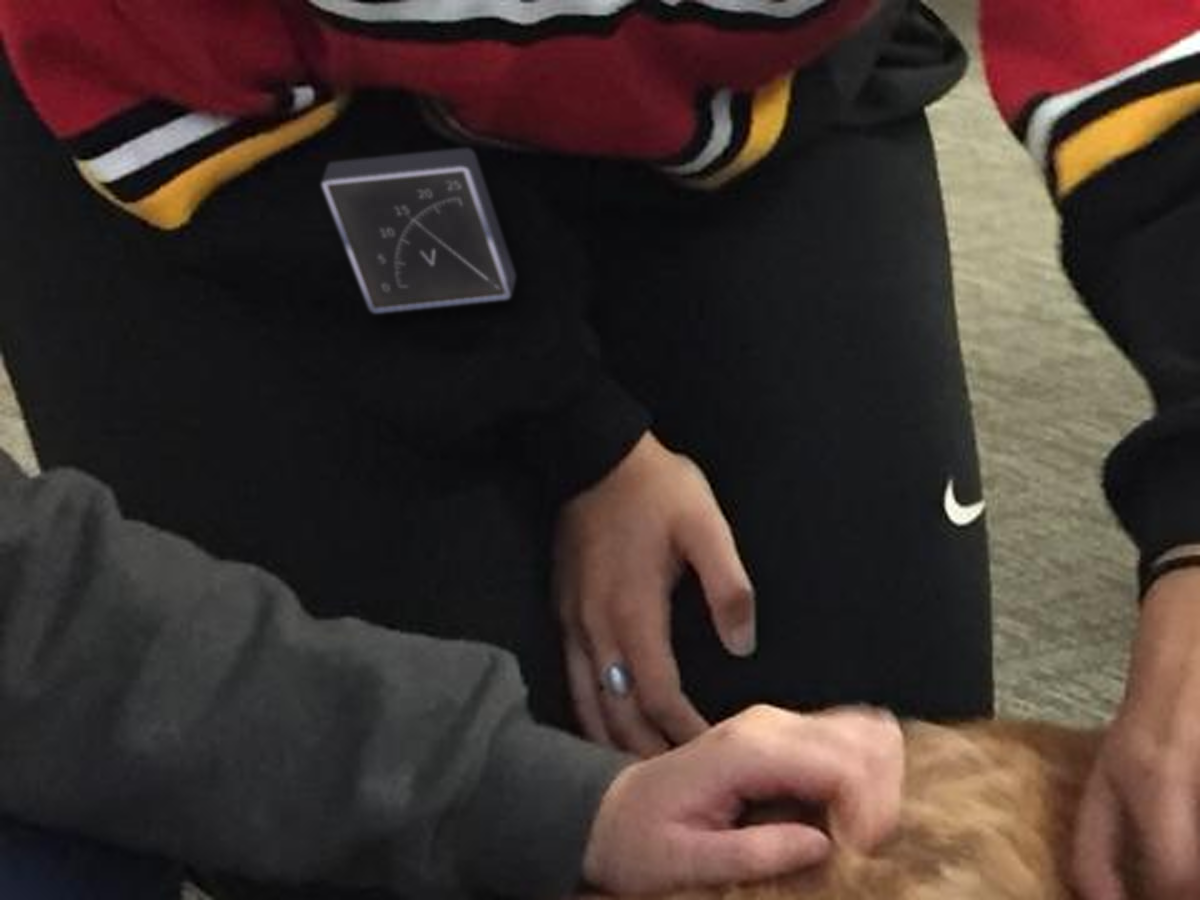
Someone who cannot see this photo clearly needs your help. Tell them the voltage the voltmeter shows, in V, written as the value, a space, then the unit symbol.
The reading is 15 V
